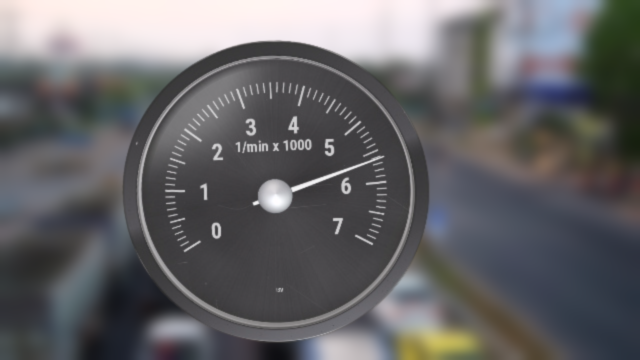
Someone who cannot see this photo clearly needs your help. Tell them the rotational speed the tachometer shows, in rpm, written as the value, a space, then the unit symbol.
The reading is 5600 rpm
